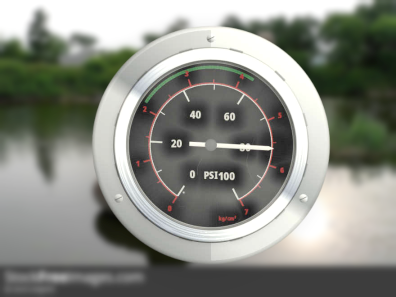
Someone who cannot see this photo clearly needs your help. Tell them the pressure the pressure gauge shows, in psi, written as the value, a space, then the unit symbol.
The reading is 80 psi
